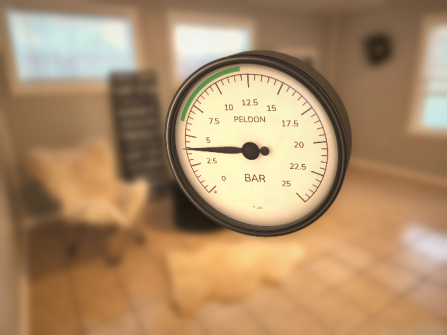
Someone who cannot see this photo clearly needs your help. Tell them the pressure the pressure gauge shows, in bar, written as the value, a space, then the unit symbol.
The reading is 4 bar
